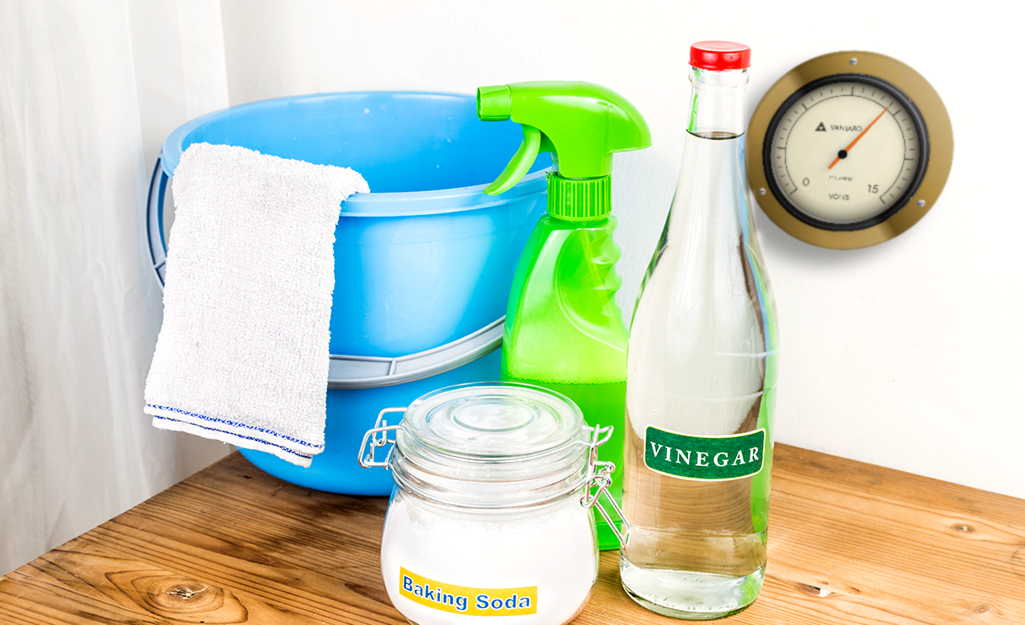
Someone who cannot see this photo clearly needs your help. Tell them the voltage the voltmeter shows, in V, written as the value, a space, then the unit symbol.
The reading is 9.5 V
